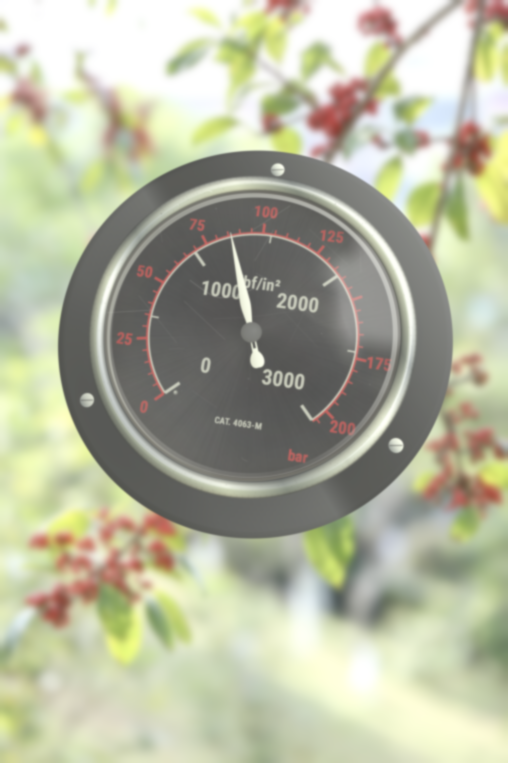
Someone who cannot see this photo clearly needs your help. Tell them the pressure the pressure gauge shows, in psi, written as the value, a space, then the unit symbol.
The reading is 1250 psi
